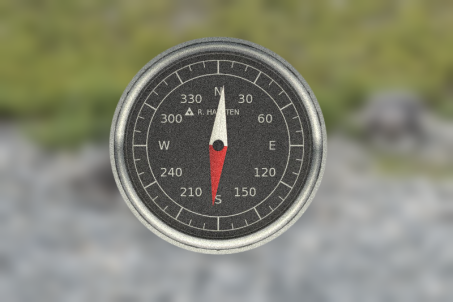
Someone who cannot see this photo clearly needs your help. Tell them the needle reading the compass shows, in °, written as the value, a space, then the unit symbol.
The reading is 185 °
